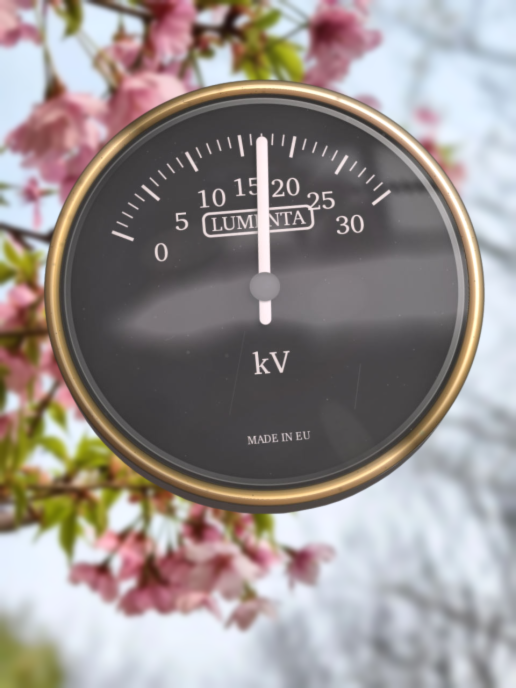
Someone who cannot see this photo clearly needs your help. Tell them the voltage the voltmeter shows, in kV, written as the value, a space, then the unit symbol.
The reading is 17 kV
